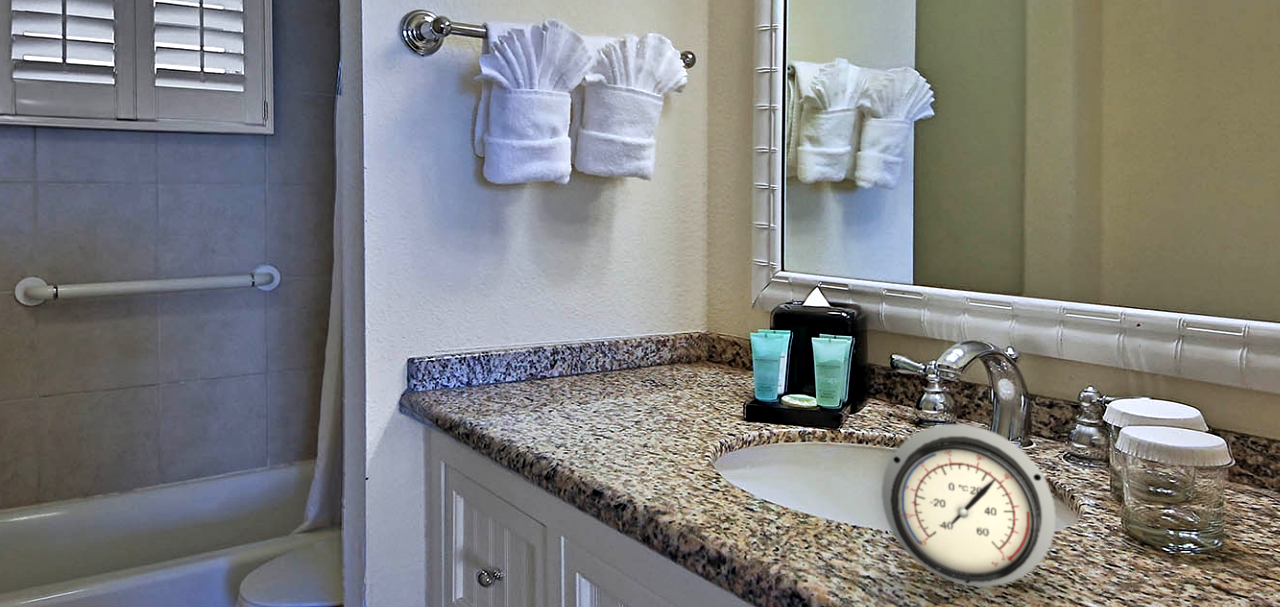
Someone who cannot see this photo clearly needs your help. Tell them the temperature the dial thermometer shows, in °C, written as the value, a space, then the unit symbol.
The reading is 24 °C
